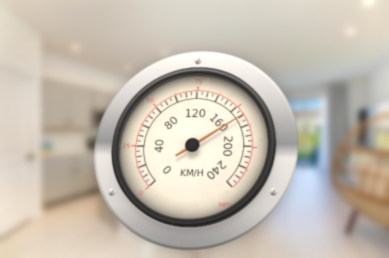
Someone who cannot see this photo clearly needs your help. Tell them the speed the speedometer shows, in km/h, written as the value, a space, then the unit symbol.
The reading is 170 km/h
